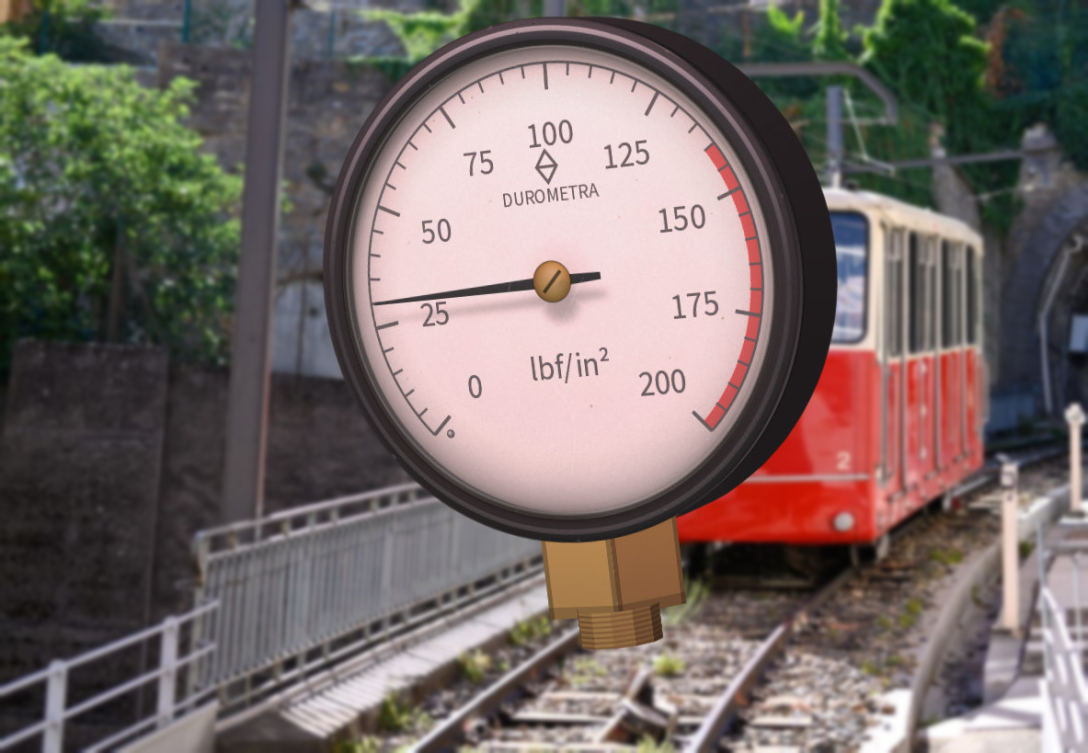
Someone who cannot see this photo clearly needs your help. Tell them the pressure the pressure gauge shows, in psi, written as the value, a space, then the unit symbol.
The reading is 30 psi
